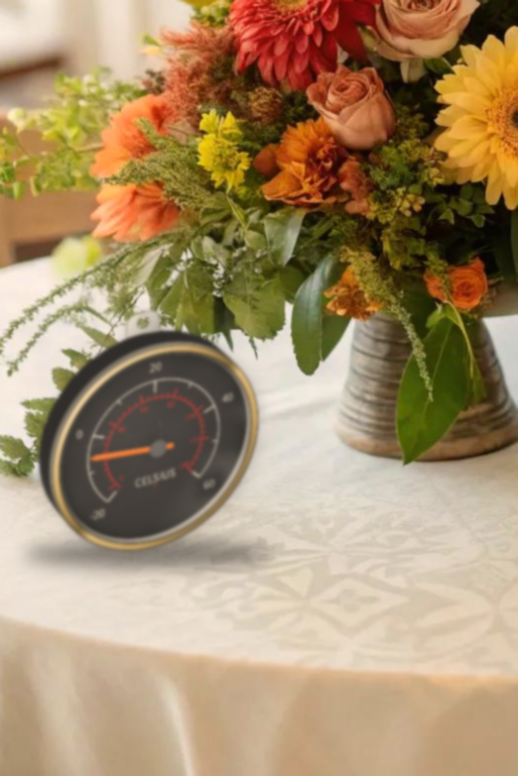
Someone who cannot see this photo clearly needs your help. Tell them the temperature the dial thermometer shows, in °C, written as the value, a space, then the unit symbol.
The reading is -5 °C
